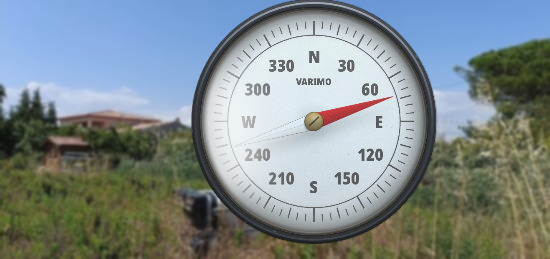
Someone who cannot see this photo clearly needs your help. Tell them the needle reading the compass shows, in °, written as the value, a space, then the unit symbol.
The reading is 72.5 °
